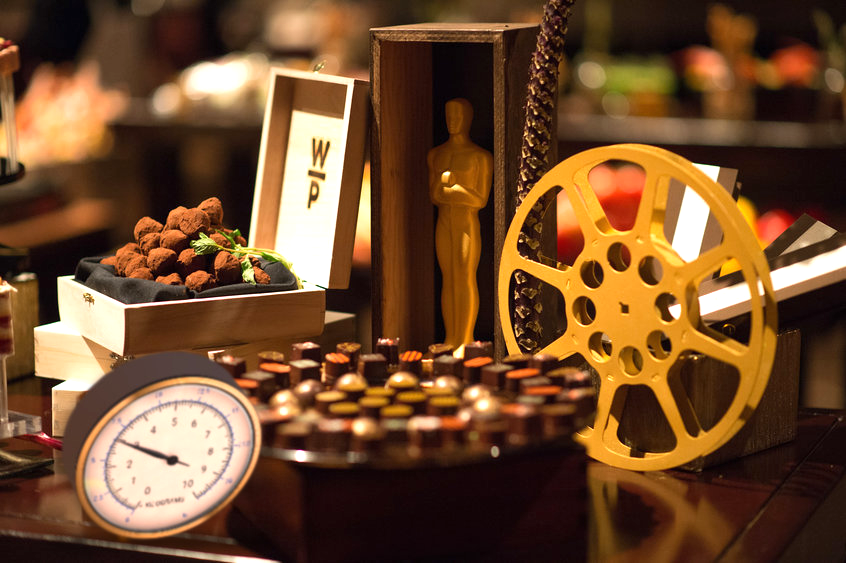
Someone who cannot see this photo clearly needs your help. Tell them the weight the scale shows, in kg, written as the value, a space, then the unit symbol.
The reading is 3 kg
